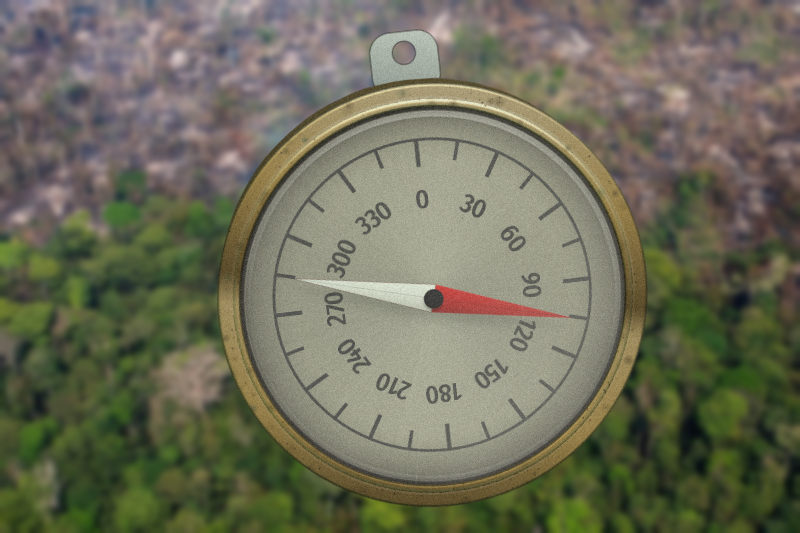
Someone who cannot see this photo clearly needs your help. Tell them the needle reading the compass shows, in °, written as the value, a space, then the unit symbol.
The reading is 105 °
